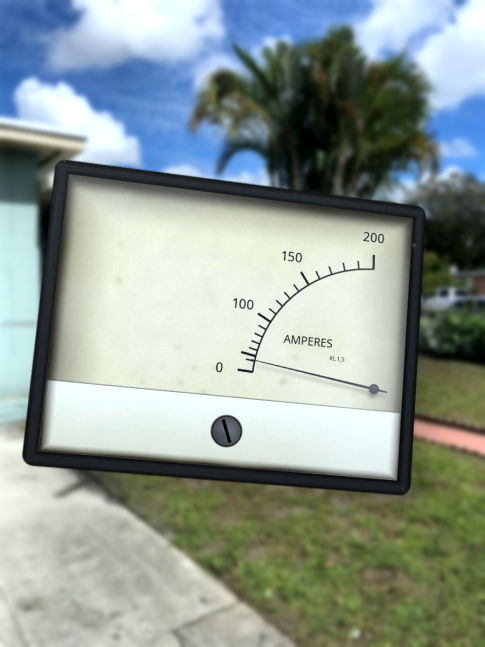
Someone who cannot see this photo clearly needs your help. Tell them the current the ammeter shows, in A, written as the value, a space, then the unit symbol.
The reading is 40 A
